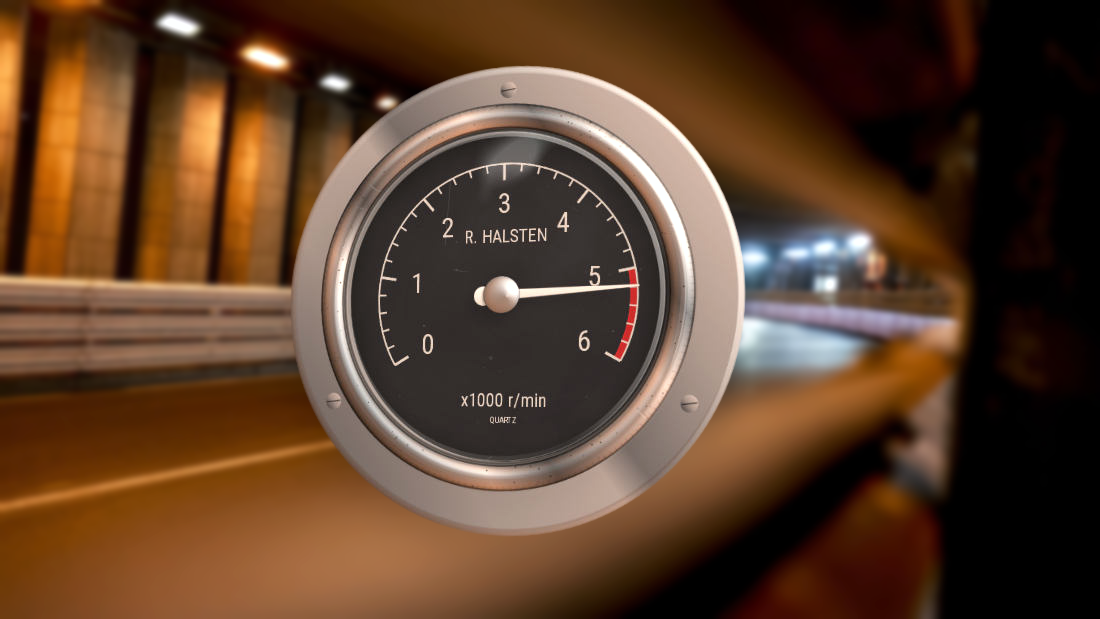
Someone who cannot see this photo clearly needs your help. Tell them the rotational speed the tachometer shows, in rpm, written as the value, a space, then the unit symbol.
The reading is 5200 rpm
